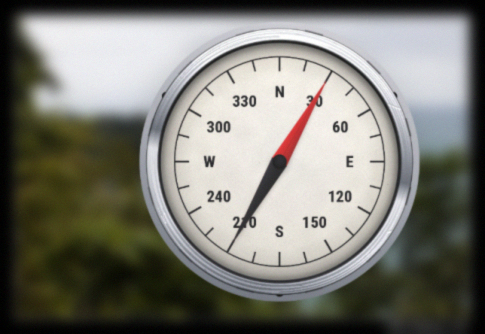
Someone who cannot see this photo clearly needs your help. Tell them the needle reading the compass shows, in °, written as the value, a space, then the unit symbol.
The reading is 30 °
